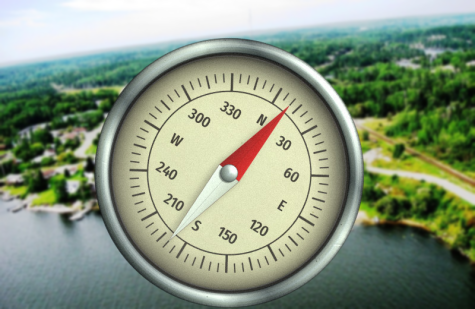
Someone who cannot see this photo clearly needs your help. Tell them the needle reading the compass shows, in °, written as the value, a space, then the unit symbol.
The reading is 10 °
